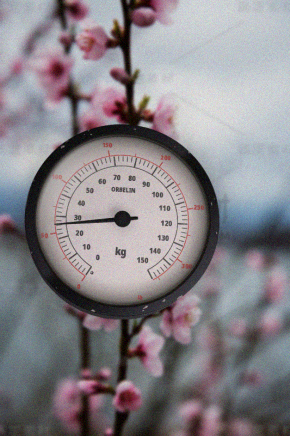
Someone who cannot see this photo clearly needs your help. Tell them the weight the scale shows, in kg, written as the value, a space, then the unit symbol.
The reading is 26 kg
